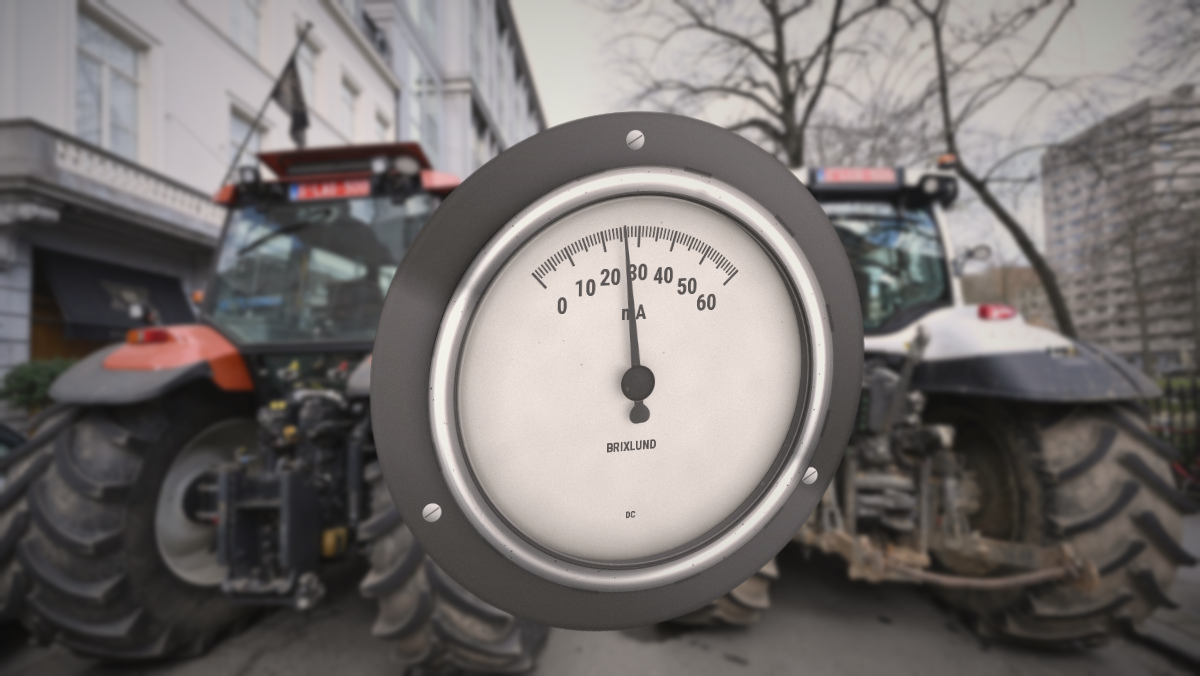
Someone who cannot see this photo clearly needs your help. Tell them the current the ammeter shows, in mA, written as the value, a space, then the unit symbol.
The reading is 25 mA
